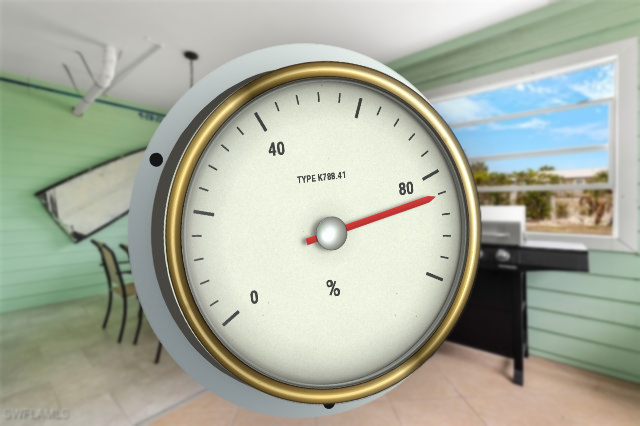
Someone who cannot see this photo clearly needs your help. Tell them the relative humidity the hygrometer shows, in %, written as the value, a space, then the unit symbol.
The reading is 84 %
